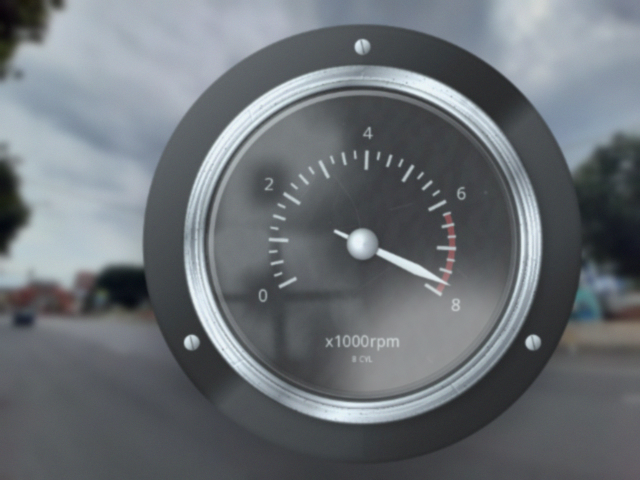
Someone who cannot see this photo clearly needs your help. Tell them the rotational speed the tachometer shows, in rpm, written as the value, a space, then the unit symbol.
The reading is 7750 rpm
